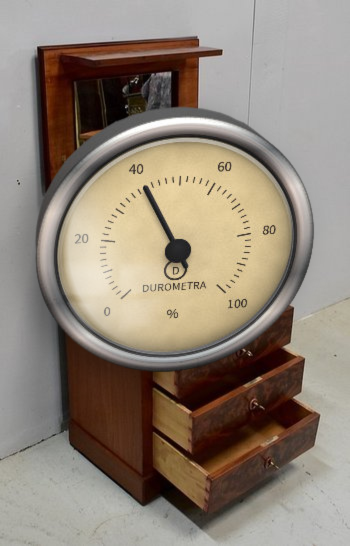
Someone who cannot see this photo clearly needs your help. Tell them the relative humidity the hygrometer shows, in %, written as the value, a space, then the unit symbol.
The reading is 40 %
